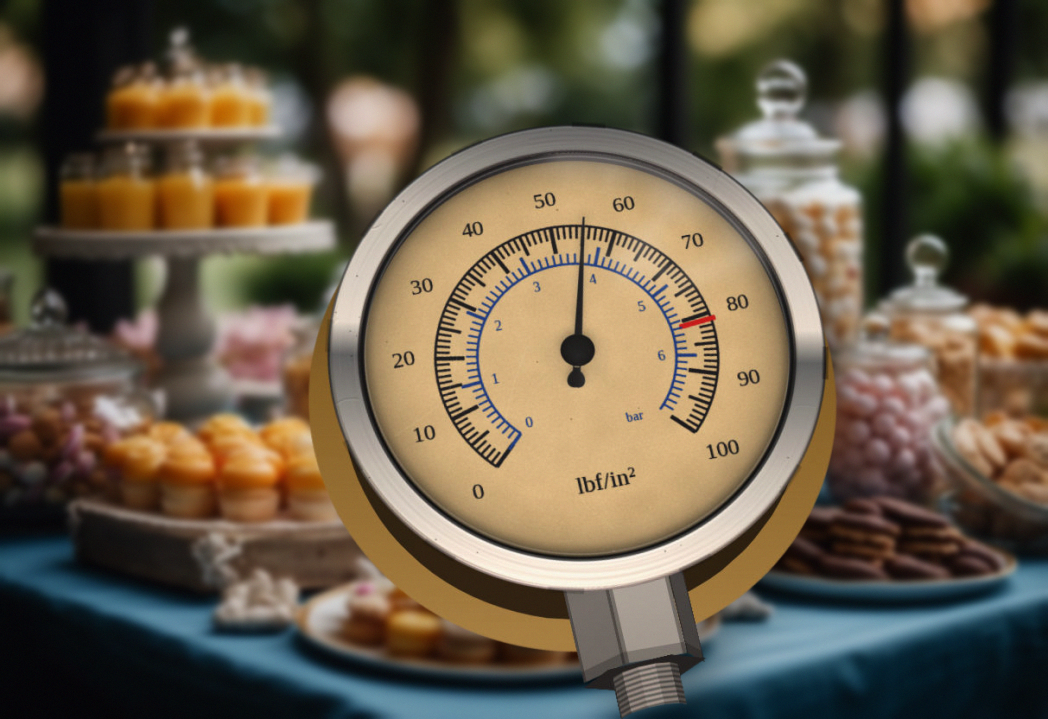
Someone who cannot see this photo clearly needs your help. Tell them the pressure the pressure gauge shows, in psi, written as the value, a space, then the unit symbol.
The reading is 55 psi
